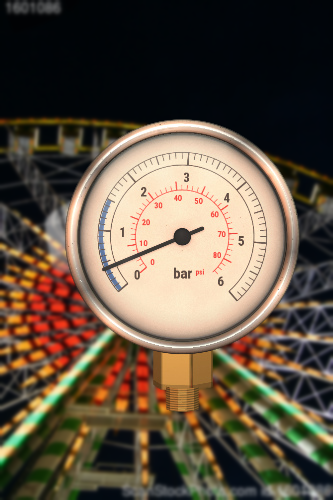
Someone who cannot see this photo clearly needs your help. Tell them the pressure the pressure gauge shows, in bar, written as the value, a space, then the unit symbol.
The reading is 0.4 bar
